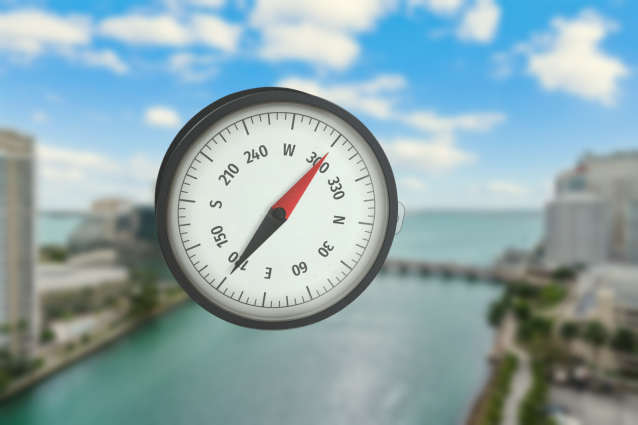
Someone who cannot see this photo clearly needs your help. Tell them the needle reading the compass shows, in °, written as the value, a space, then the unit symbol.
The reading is 300 °
